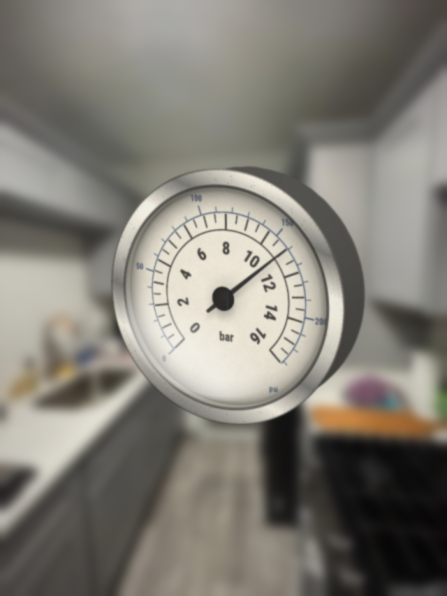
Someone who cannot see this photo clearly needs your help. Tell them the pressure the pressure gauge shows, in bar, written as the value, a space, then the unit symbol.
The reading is 11 bar
